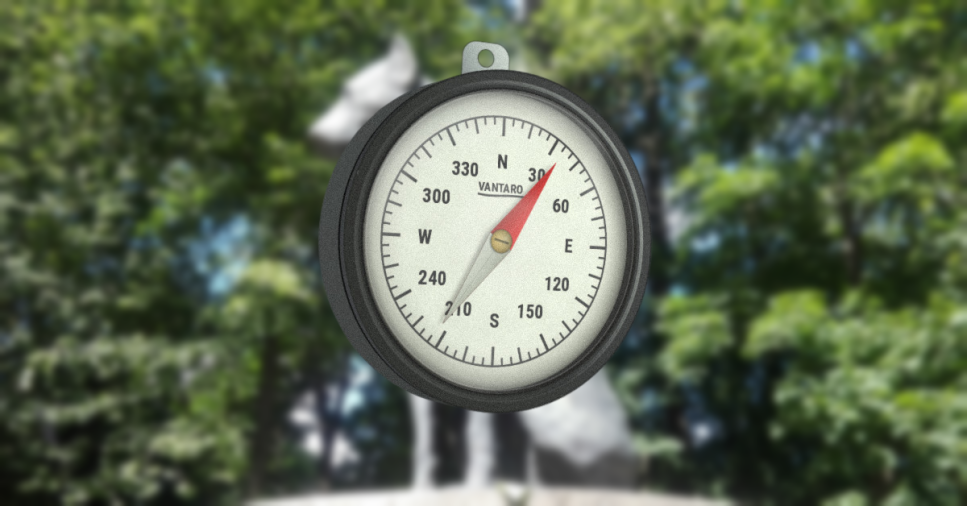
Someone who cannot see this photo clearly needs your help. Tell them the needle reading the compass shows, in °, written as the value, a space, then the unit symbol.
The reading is 35 °
